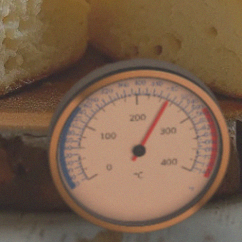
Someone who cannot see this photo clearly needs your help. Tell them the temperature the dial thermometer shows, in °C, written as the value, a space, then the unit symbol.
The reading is 250 °C
